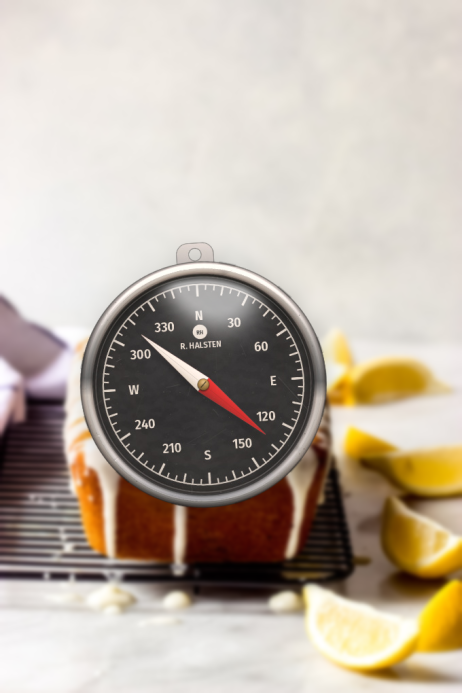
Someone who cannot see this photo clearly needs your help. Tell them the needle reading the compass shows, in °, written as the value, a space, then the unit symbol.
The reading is 132.5 °
